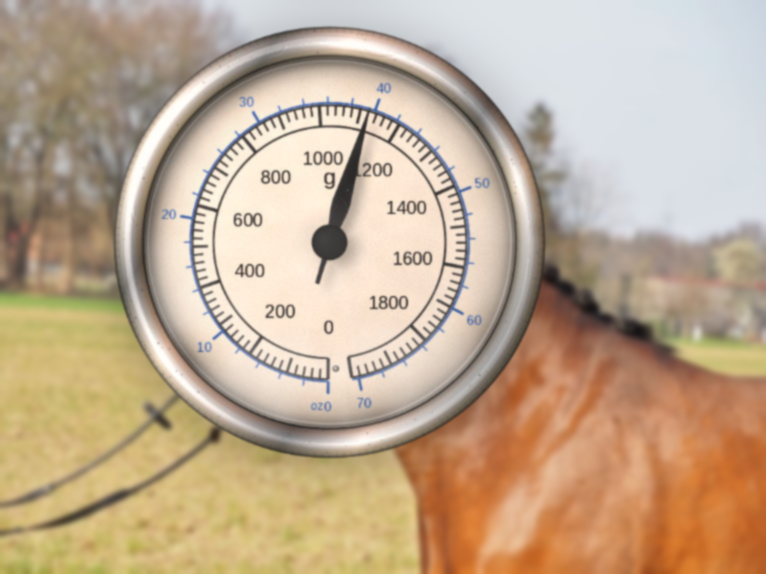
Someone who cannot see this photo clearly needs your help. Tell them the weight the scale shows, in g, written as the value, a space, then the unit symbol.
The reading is 1120 g
